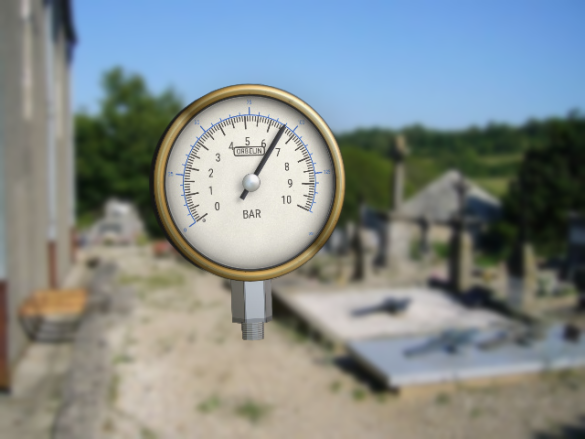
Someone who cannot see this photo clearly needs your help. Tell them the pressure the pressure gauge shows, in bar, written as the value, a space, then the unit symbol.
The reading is 6.5 bar
